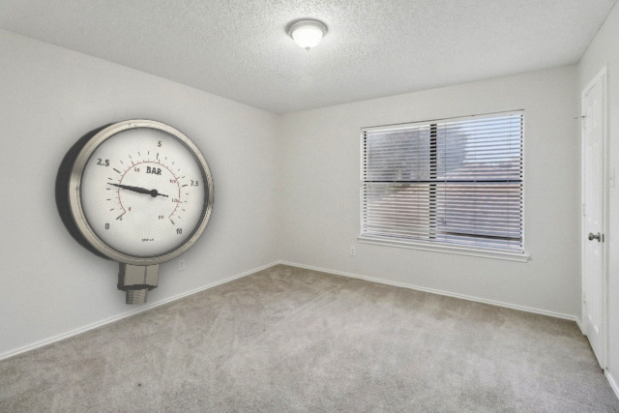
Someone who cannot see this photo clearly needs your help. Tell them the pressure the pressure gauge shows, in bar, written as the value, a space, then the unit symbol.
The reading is 1.75 bar
